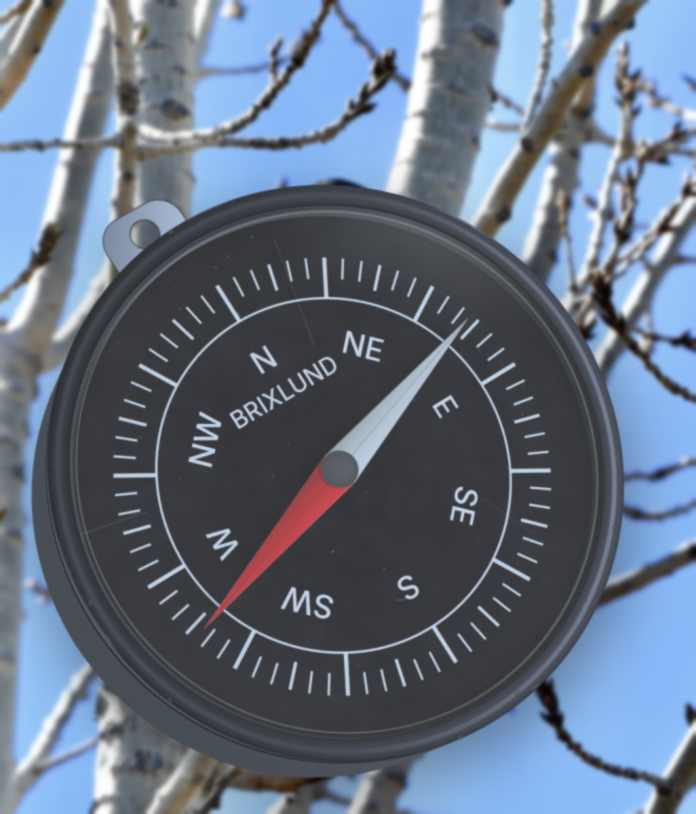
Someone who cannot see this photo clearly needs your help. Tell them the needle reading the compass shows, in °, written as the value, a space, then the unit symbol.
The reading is 252.5 °
